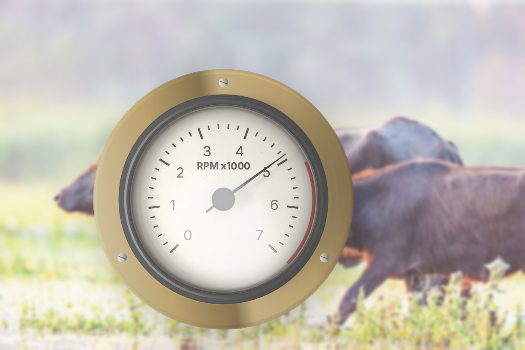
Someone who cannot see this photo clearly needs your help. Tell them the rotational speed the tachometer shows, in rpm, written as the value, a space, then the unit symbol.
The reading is 4900 rpm
